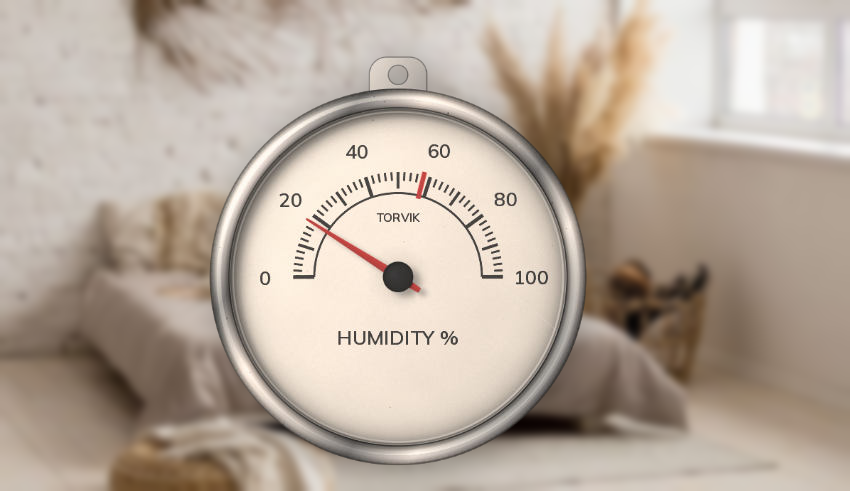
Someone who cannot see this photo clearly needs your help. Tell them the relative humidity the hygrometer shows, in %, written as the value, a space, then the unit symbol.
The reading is 18 %
